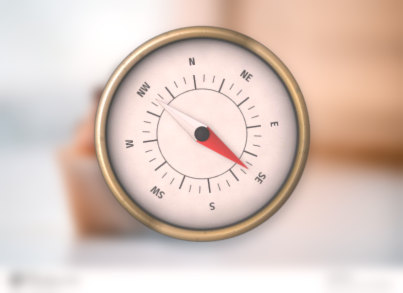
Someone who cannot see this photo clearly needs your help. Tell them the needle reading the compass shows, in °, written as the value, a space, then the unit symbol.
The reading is 135 °
